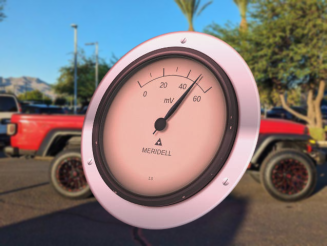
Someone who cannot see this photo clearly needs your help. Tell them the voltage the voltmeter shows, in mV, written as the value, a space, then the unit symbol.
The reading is 50 mV
